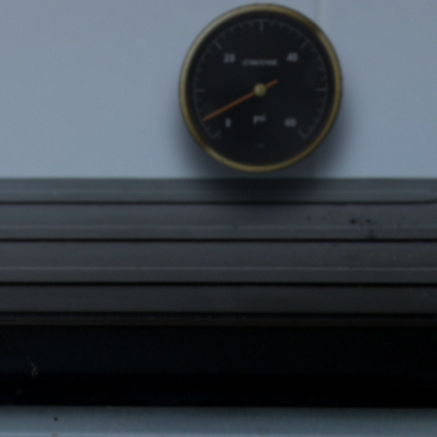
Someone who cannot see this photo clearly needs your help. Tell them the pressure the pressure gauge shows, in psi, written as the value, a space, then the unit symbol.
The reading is 4 psi
